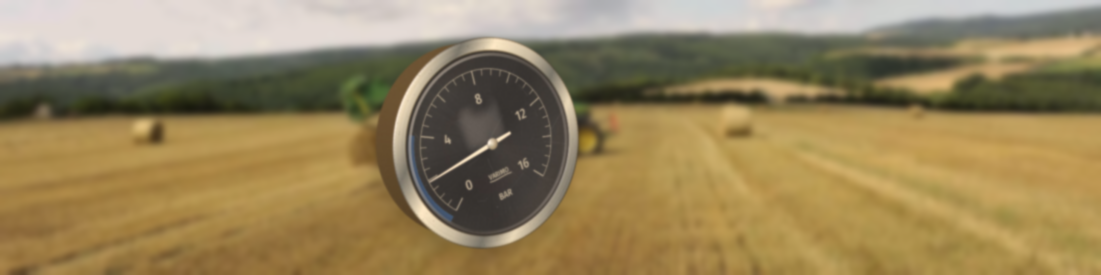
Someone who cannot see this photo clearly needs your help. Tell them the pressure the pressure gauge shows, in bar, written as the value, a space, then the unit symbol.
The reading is 2 bar
